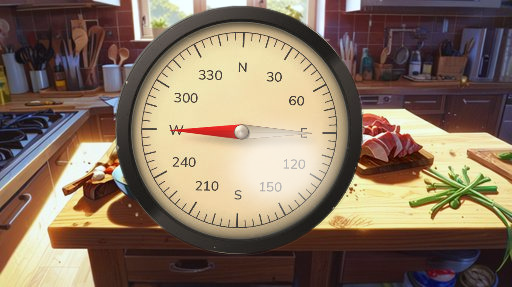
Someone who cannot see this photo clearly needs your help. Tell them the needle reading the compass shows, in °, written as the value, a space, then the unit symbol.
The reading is 270 °
